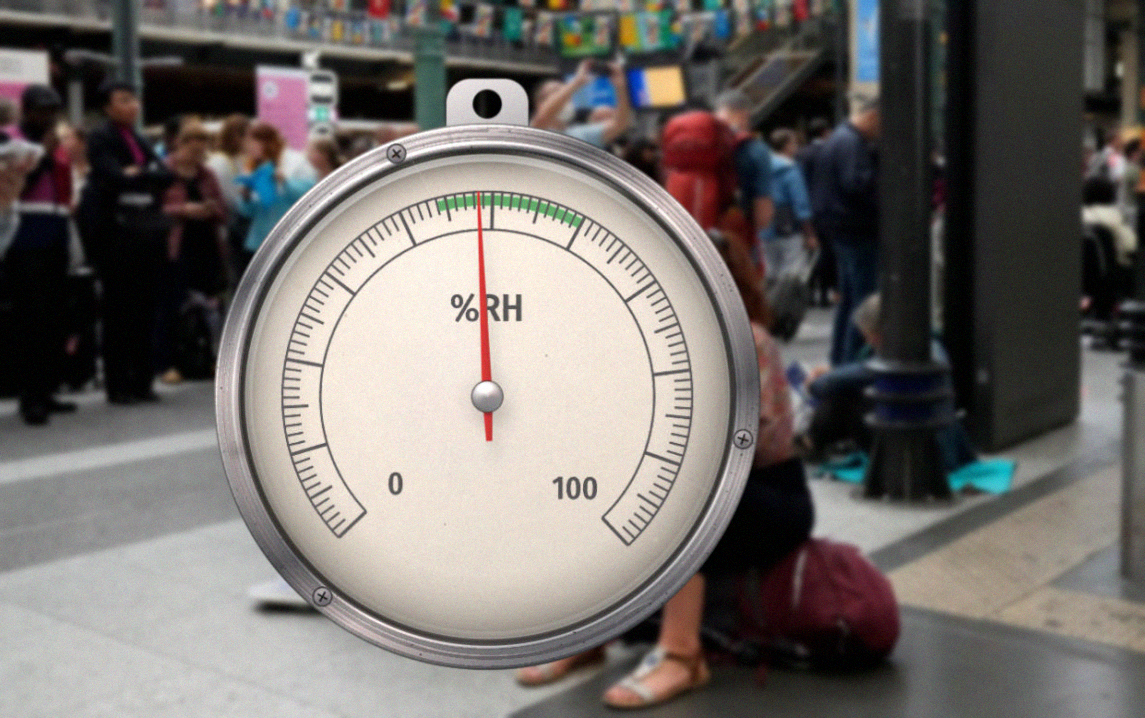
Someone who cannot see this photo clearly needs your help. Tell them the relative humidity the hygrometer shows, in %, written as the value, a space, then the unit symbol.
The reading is 48.5 %
